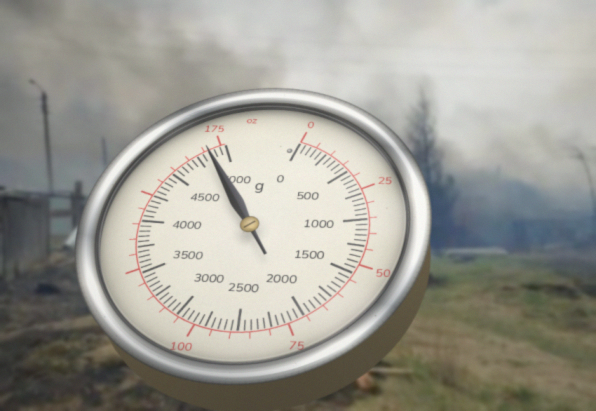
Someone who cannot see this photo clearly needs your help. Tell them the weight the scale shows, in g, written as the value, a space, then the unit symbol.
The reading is 4850 g
